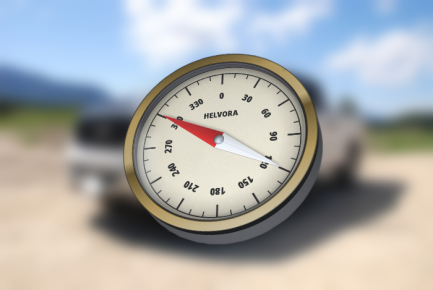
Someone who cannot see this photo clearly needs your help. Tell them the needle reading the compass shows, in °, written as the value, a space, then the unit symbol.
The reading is 300 °
